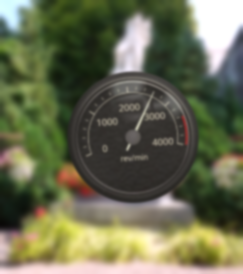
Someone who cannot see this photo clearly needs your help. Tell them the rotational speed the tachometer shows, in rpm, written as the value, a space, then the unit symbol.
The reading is 2600 rpm
